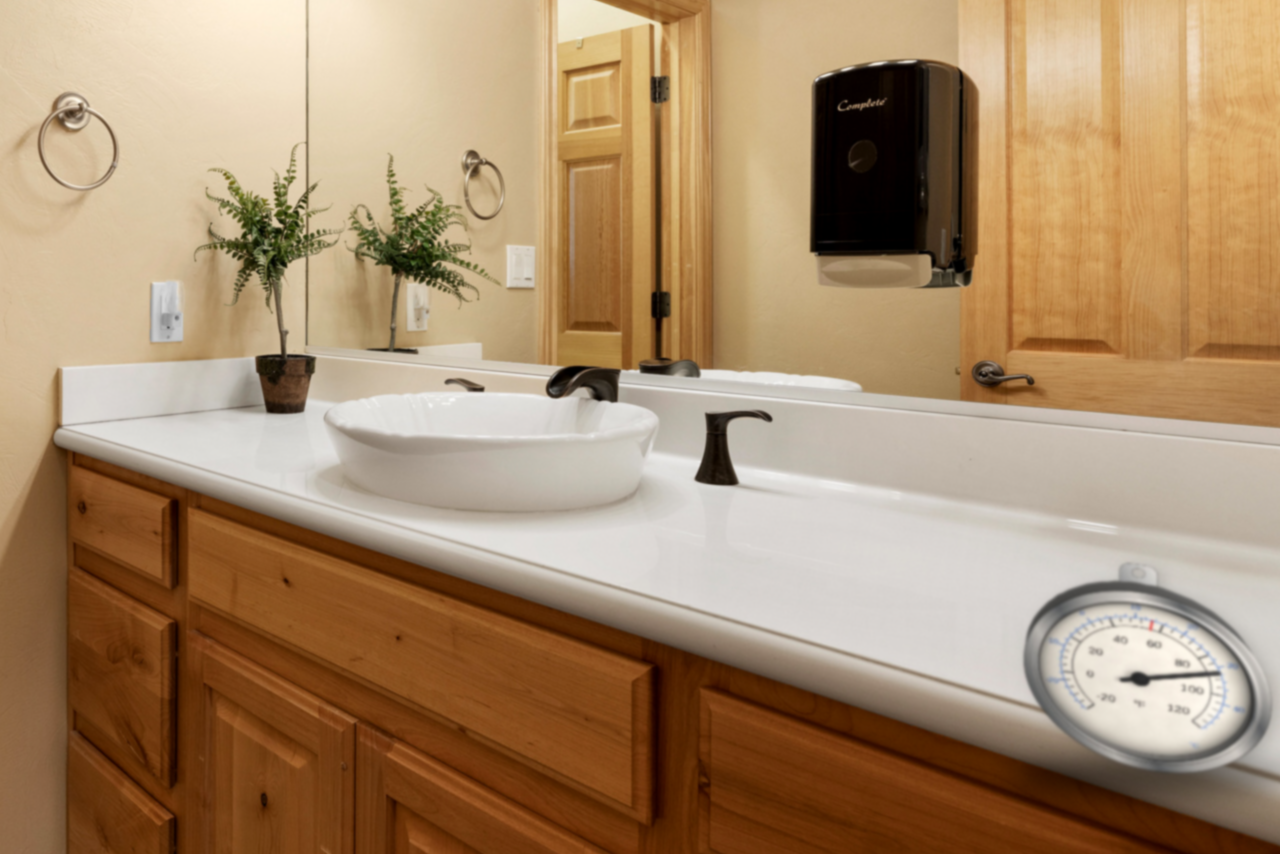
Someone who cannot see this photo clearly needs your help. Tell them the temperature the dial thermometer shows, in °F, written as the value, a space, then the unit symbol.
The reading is 88 °F
